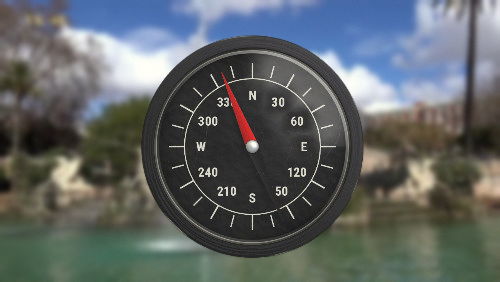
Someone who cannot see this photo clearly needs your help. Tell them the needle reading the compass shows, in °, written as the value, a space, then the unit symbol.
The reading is 337.5 °
